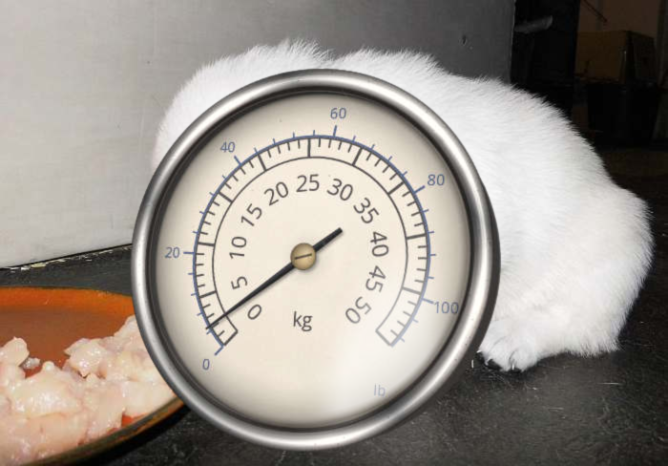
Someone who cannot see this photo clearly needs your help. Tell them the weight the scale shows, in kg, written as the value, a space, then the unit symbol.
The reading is 2 kg
